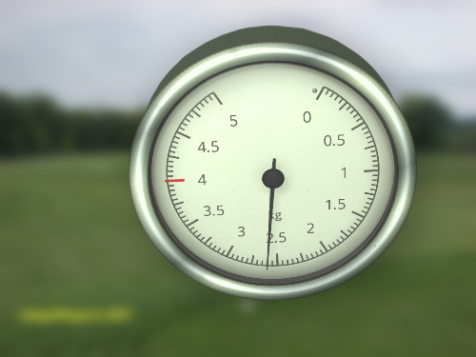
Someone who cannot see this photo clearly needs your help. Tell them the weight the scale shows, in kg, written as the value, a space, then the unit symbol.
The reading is 2.6 kg
